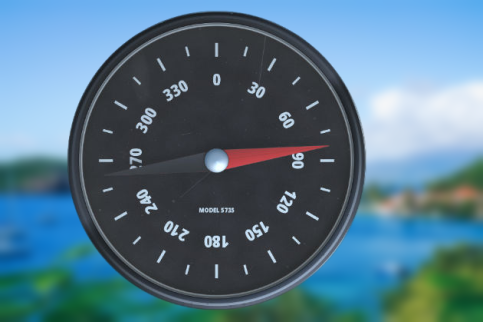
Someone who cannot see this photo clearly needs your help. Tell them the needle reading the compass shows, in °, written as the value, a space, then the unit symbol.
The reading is 82.5 °
